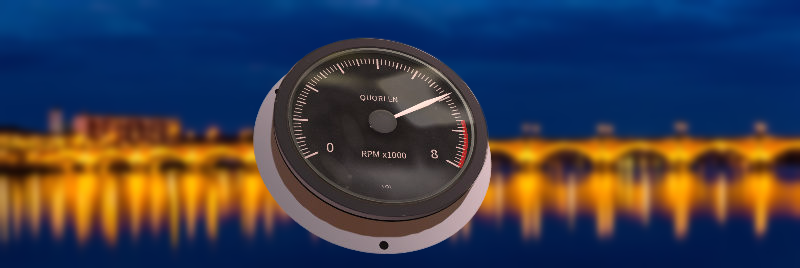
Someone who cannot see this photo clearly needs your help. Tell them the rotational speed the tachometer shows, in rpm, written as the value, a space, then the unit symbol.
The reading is 6000 rpm
